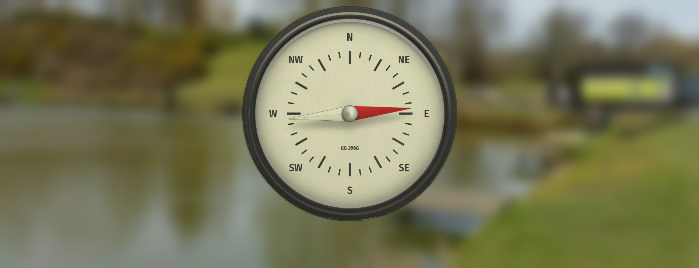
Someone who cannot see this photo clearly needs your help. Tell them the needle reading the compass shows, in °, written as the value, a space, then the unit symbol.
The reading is 85 °
